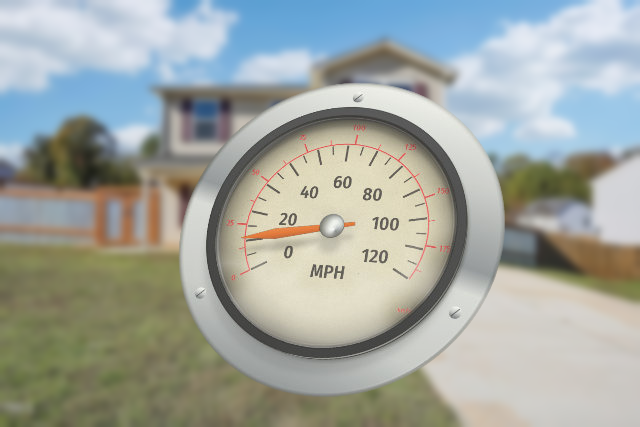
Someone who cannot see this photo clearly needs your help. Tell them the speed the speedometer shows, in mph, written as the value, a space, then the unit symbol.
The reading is 10 mph
